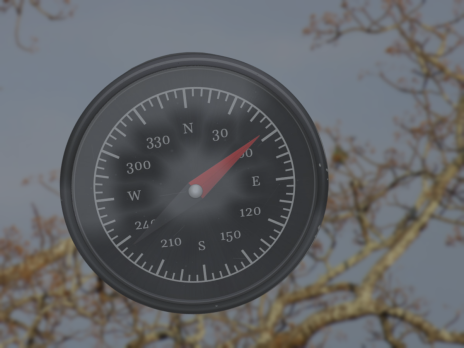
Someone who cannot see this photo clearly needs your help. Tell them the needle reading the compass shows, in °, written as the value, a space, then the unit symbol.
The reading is 55 °
